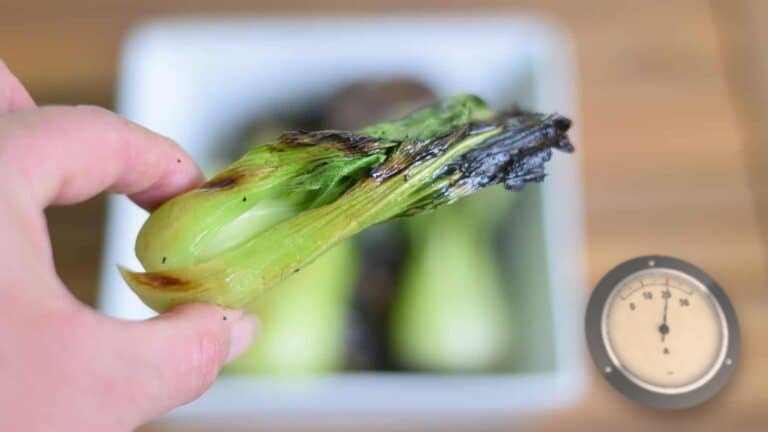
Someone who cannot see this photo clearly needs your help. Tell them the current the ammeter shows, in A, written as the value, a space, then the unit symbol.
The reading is 20 A
